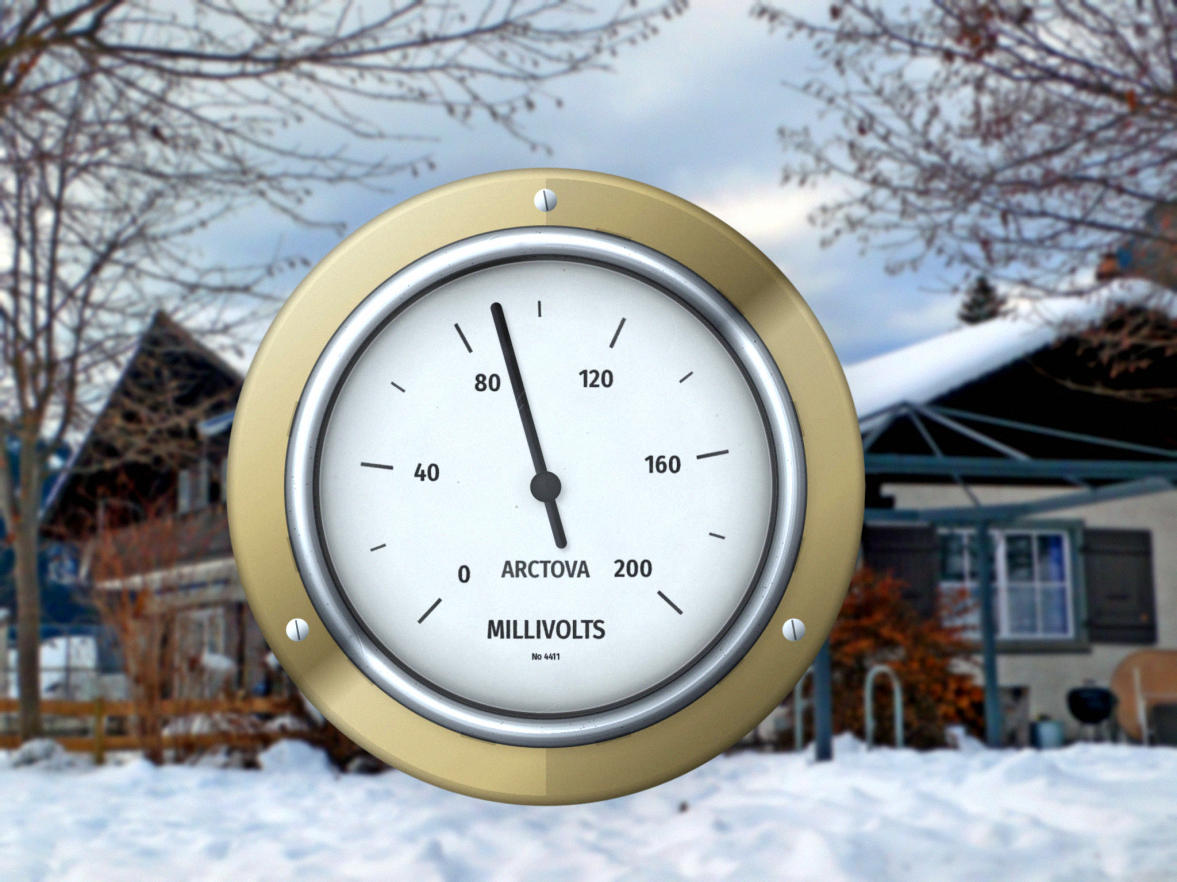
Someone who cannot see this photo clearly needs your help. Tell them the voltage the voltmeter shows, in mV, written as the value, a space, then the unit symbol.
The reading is 90 mV
